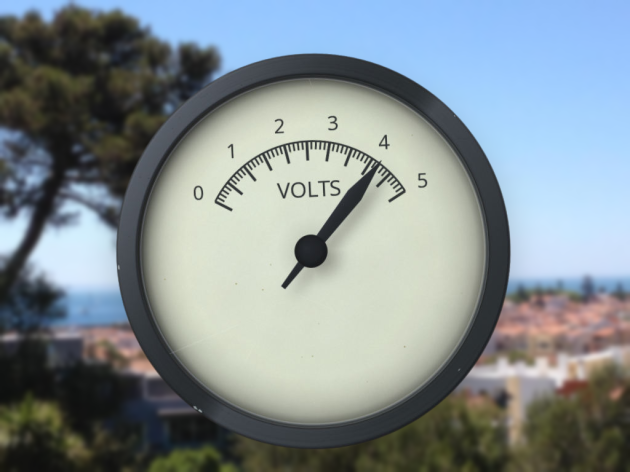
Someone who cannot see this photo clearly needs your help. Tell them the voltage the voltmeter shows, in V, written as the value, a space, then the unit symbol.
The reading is 4.2 V
